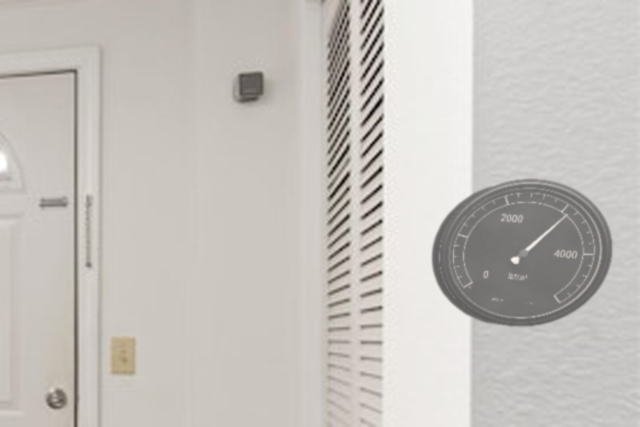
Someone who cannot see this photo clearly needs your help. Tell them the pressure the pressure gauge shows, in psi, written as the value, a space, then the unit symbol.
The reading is 3100 psi
